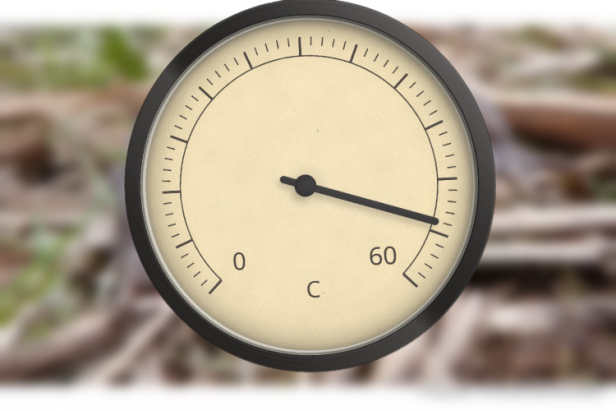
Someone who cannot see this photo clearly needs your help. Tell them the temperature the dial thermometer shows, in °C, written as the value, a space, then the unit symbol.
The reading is 54 °C
